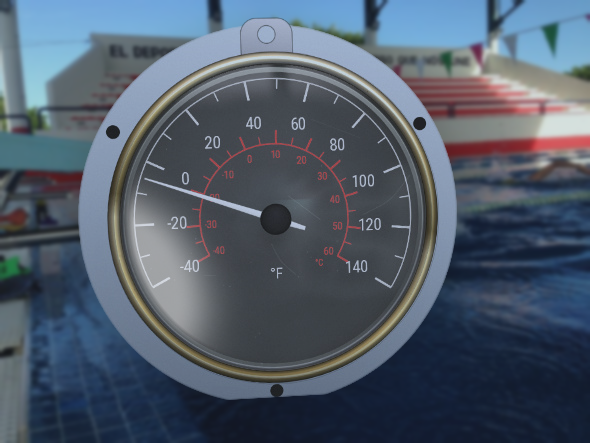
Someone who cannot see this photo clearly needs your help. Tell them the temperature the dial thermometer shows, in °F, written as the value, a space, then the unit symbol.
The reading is -5 °F
